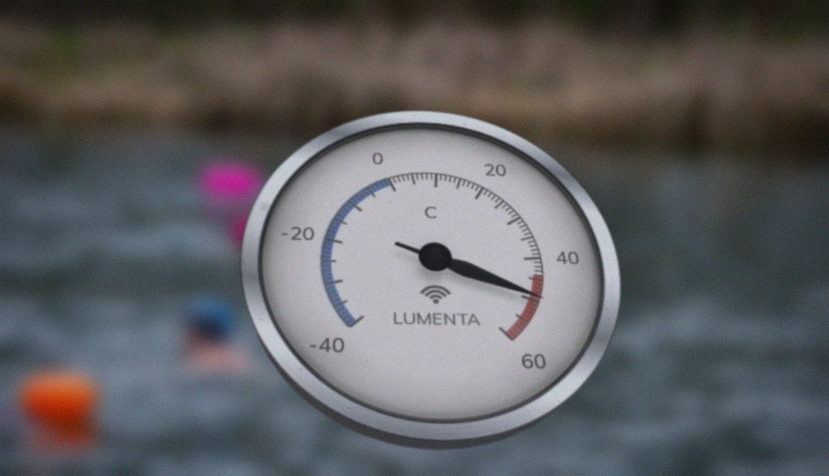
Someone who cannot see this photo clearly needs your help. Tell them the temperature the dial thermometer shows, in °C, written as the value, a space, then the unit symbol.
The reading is 50 °C
